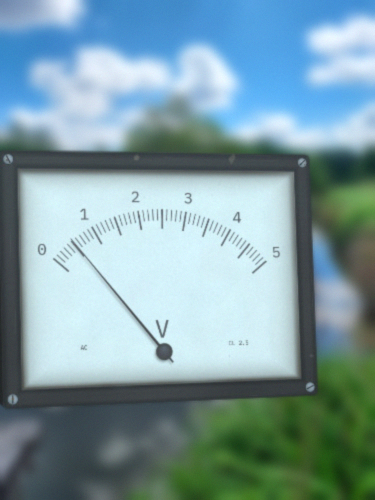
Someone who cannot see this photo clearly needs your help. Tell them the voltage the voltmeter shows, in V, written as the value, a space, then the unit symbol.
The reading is 0.5 V
